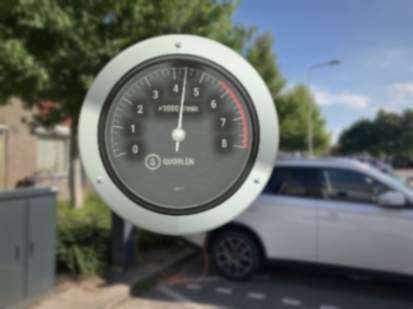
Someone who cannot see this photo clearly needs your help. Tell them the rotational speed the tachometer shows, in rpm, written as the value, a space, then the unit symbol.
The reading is 4400 rpm
